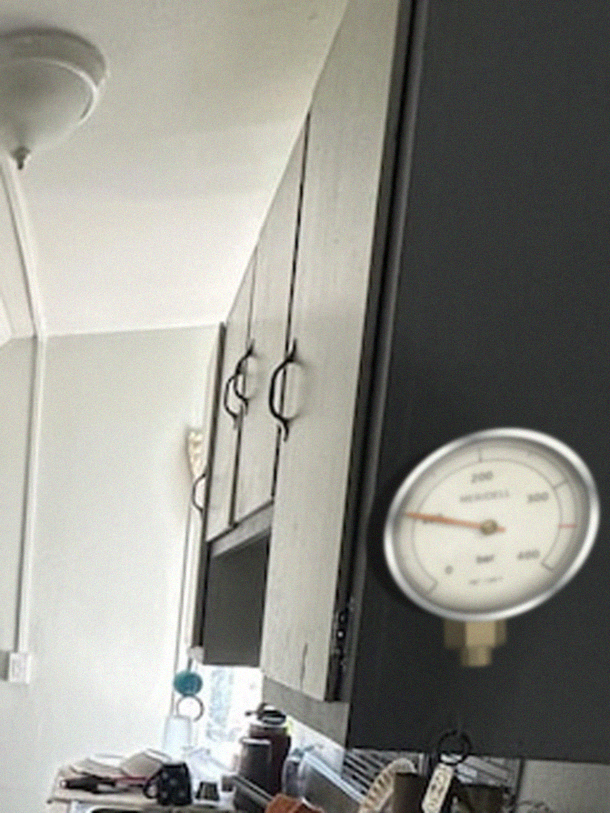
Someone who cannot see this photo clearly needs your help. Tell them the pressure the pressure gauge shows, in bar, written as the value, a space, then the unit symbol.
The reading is 100 bar
